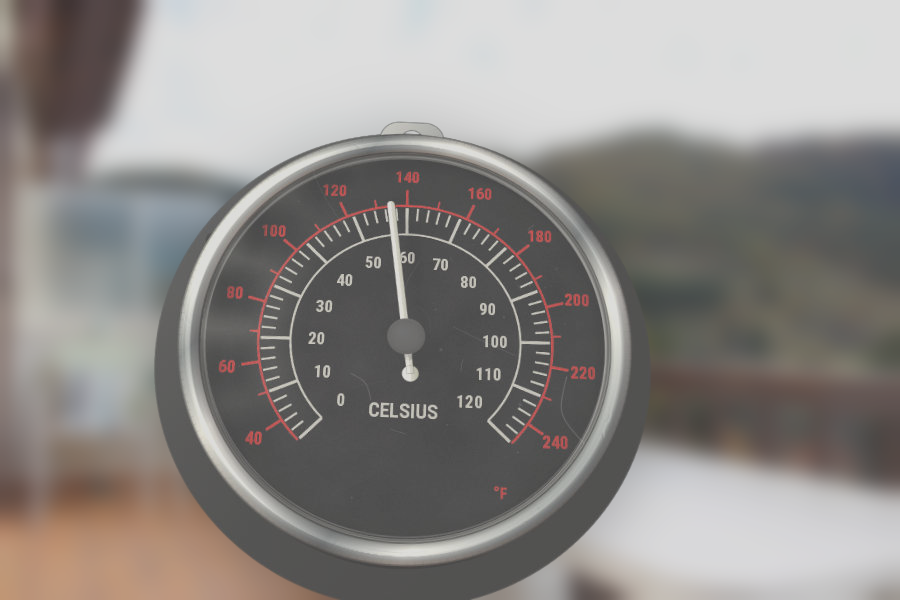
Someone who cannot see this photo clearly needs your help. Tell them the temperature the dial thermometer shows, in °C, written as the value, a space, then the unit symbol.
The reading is 57 °C
